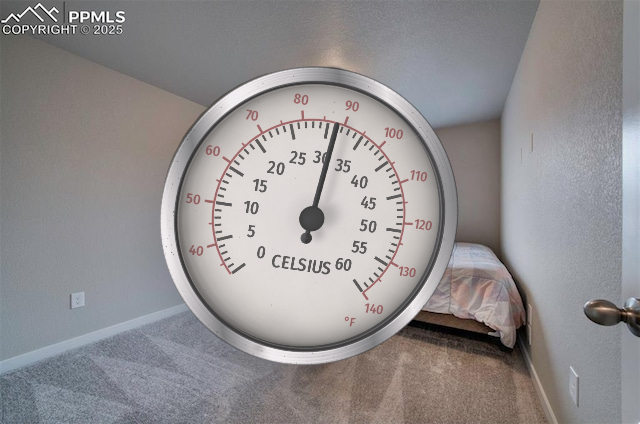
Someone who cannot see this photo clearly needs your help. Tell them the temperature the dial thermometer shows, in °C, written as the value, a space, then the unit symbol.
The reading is 31 °C
